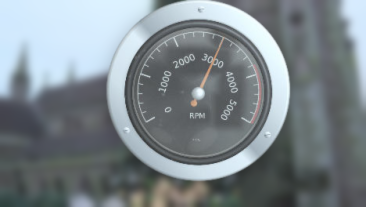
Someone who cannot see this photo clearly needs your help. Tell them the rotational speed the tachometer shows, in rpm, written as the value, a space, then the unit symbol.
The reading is 3000 rpm
